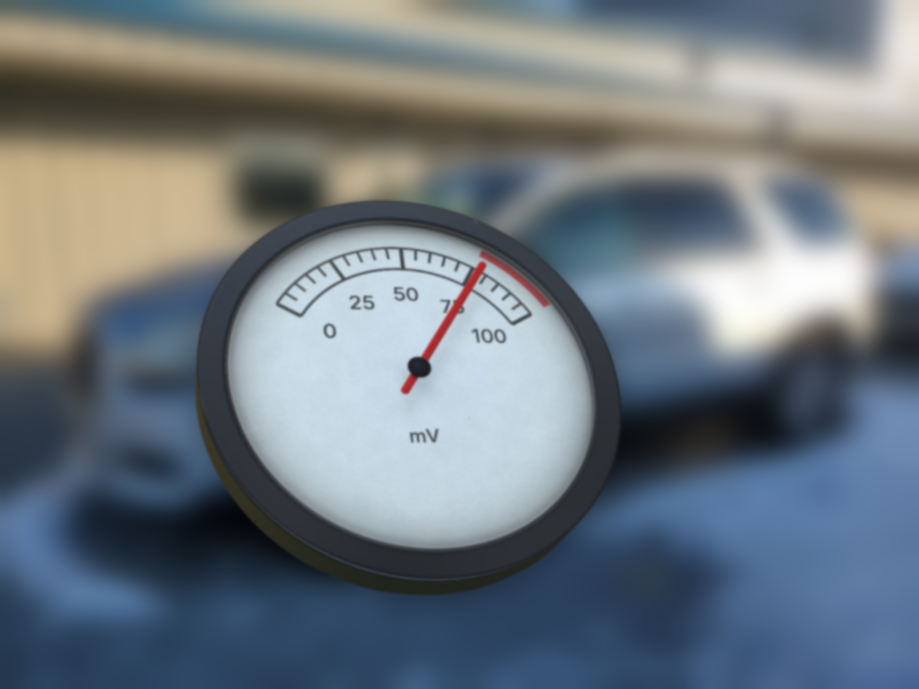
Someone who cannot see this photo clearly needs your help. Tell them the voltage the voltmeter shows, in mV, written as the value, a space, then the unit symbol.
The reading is 77.5 mV
